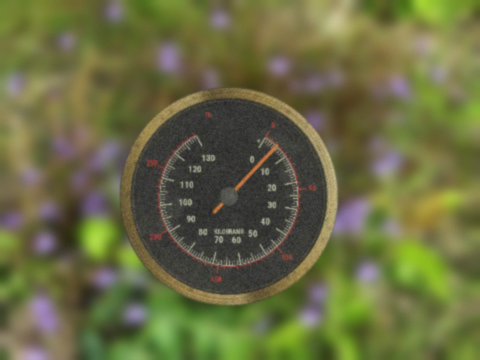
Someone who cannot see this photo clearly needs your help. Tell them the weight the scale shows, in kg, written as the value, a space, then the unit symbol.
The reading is 5 kg
